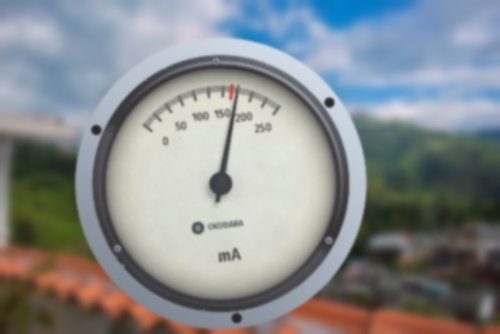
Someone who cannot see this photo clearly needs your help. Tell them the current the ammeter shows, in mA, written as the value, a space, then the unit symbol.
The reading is 175 mA
